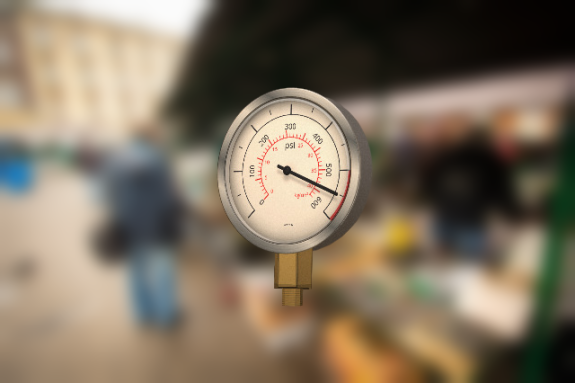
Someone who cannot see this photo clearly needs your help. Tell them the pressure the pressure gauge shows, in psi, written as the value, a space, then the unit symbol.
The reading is 550 psi
